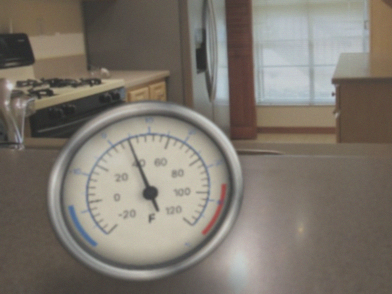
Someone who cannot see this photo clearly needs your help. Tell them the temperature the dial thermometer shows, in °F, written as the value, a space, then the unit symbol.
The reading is 40 °F
